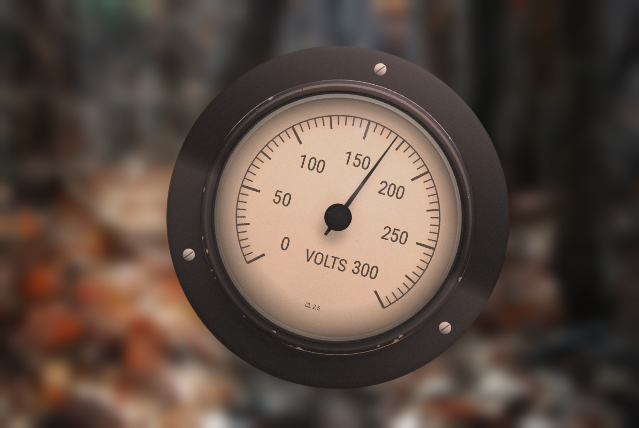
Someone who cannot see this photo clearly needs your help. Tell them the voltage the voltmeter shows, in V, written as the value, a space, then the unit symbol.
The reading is 170 V
